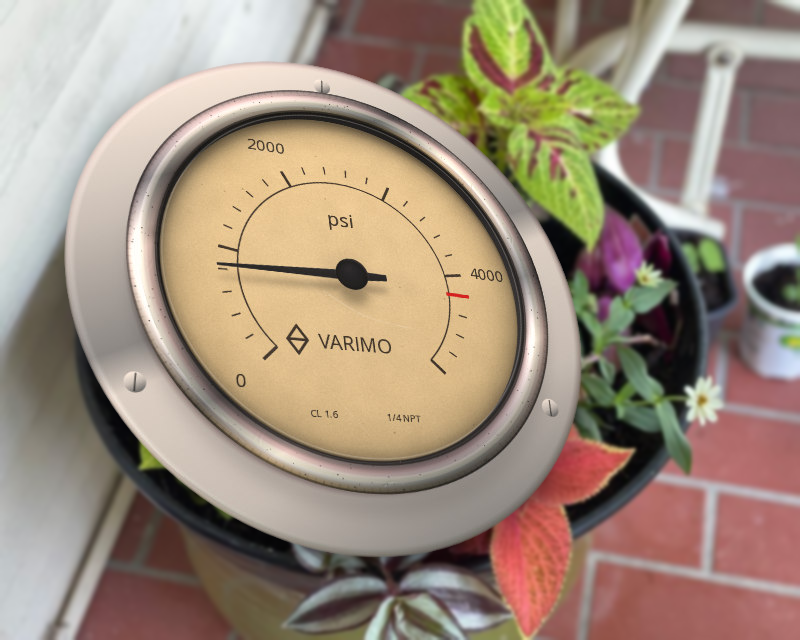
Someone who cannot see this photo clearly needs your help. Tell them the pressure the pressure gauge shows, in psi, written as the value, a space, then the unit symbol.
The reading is 800 psi
